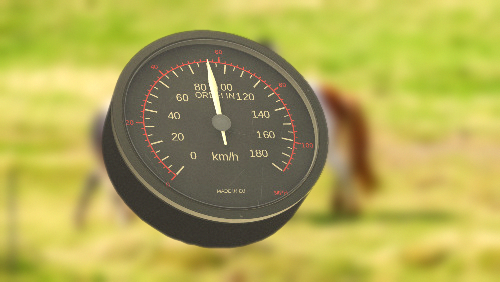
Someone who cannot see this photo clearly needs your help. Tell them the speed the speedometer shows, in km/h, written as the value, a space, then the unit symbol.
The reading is 90 km/h
